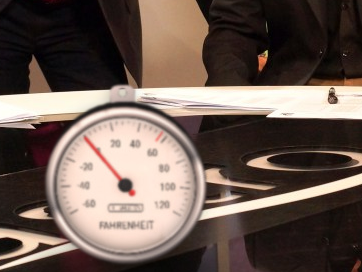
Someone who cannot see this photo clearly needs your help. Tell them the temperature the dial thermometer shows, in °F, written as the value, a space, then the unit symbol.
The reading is 0 °F
